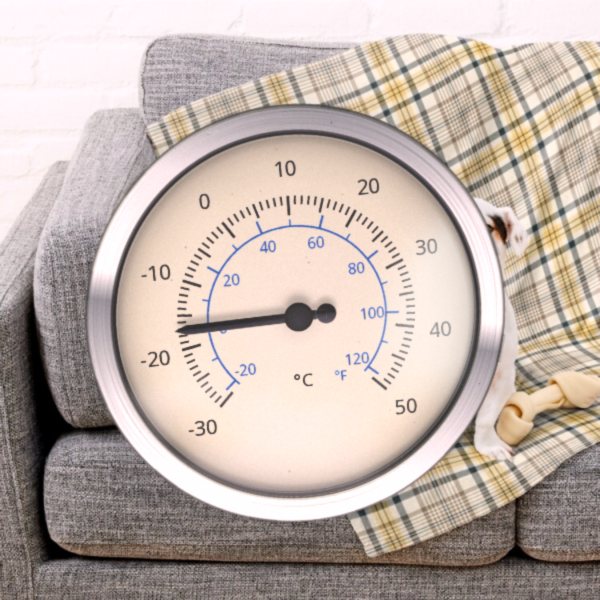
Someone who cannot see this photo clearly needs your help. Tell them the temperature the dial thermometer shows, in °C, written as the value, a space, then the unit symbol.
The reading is -17 °C
